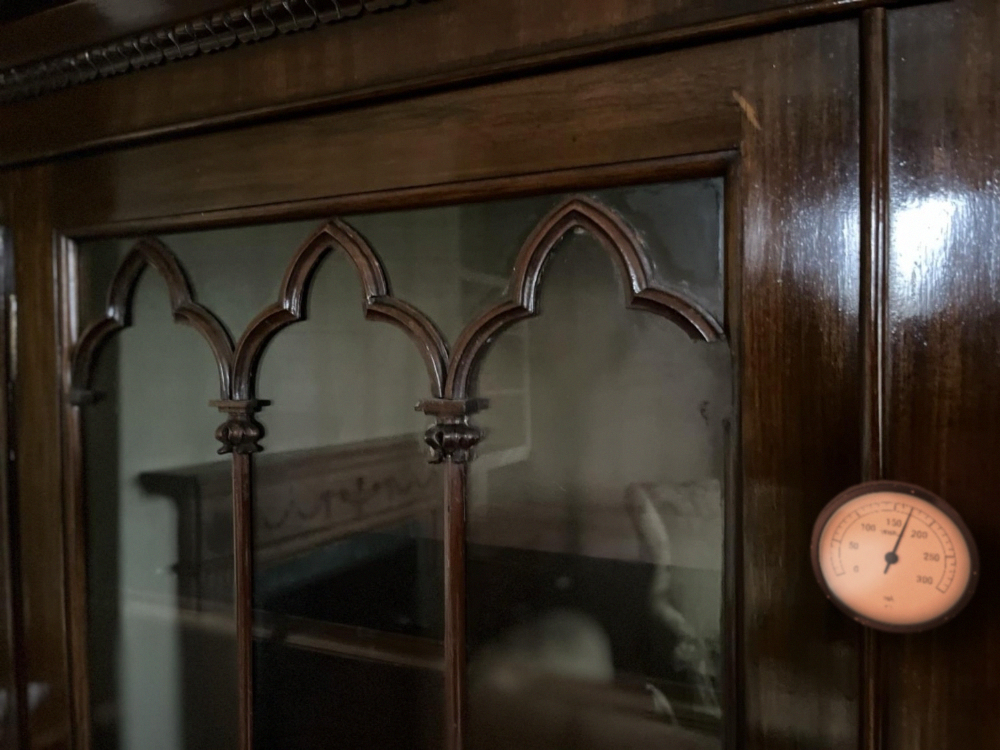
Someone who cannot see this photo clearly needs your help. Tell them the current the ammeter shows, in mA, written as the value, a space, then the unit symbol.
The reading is 170 mA
